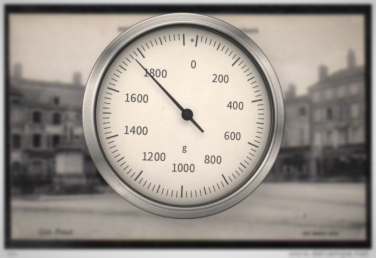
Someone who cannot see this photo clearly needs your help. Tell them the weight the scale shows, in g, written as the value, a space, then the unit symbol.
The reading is 1760 g
